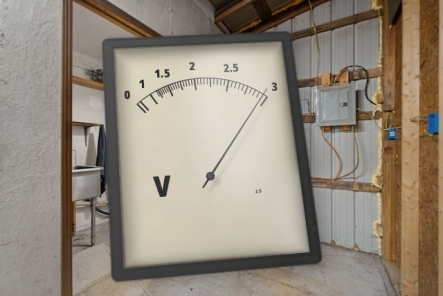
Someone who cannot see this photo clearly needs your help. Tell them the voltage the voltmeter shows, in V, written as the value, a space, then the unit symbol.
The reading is 2.95 V
